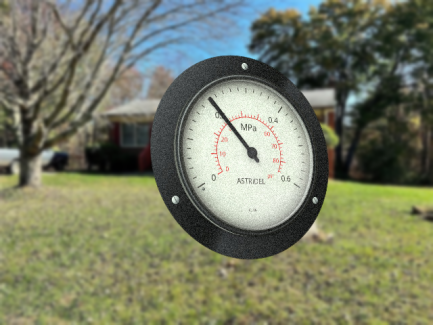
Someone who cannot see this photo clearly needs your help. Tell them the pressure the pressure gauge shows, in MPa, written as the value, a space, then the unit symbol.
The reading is 0.2 MPa
